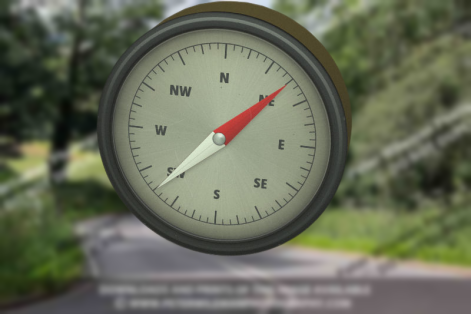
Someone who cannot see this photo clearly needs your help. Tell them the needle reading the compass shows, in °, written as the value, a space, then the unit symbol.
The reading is 45 °
